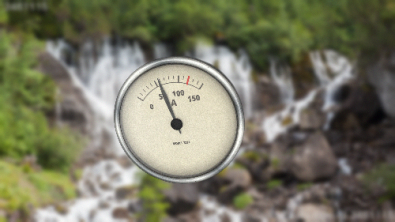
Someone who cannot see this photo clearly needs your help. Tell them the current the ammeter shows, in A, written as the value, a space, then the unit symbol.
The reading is 60 A
